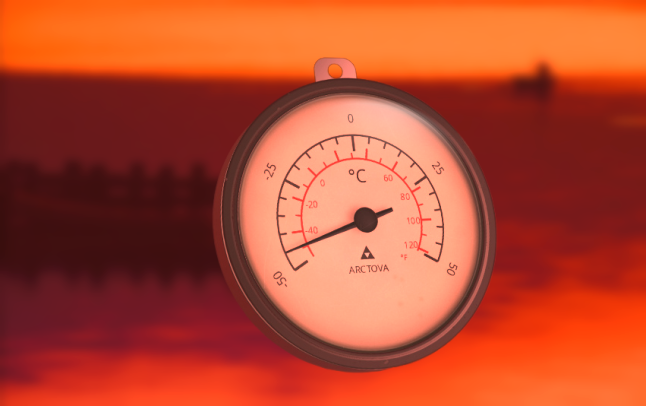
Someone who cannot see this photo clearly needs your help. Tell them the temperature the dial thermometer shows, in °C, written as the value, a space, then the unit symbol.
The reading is -45 °C
